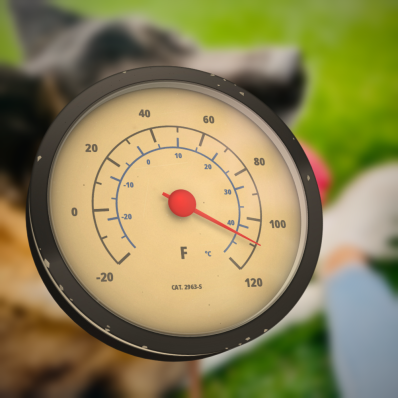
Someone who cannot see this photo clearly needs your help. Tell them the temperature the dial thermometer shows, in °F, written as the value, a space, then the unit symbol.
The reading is 110 °F
